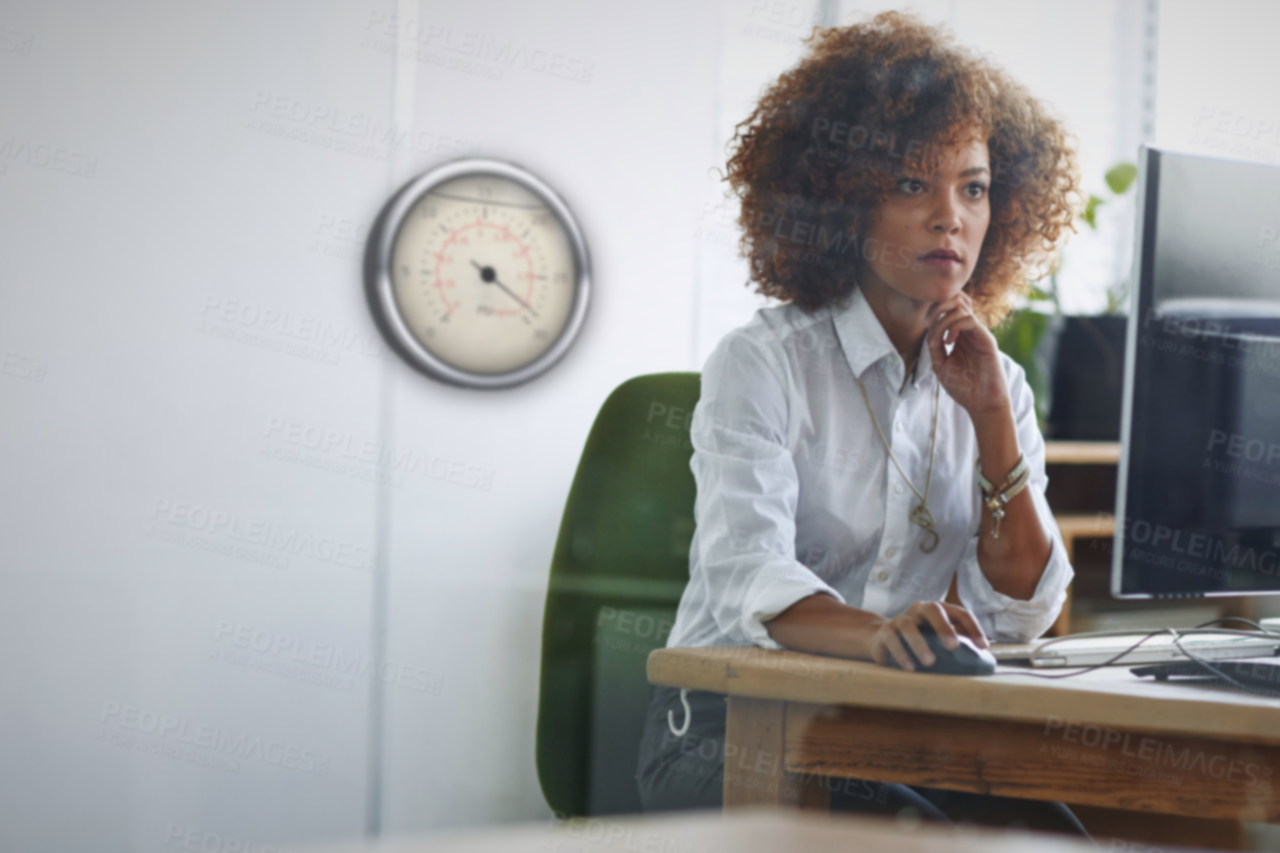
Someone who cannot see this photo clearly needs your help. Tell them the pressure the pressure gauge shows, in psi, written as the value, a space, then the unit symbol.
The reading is 29 psi
